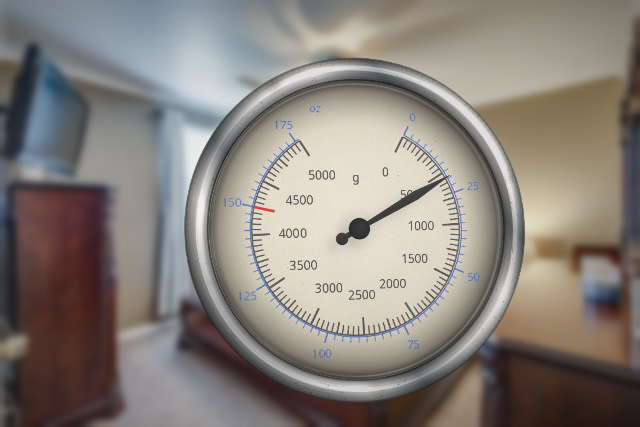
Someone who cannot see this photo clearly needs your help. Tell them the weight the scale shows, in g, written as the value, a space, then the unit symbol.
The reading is 550 g
